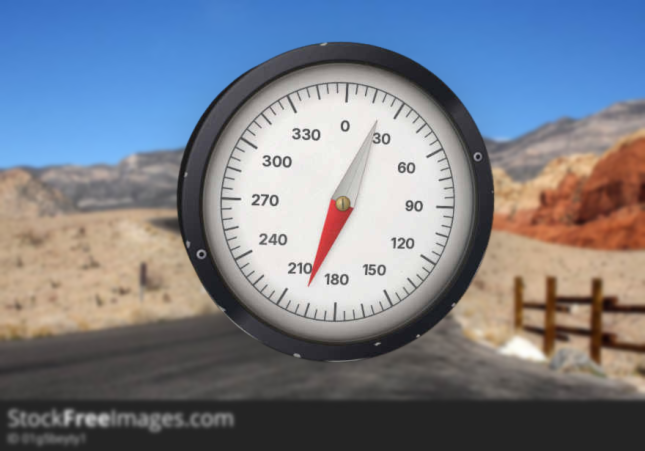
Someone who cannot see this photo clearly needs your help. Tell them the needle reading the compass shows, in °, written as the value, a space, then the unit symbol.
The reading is 200 °
